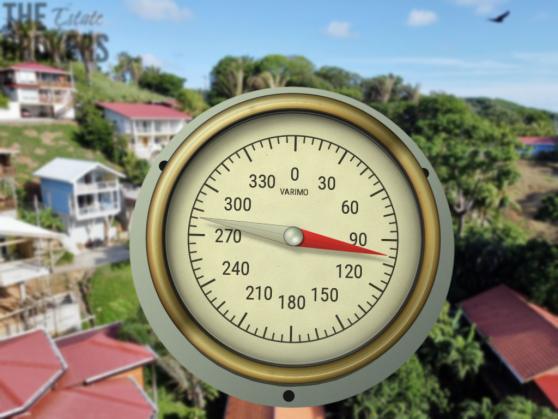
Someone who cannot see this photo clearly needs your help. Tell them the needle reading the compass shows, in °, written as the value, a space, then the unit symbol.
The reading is 100 °
